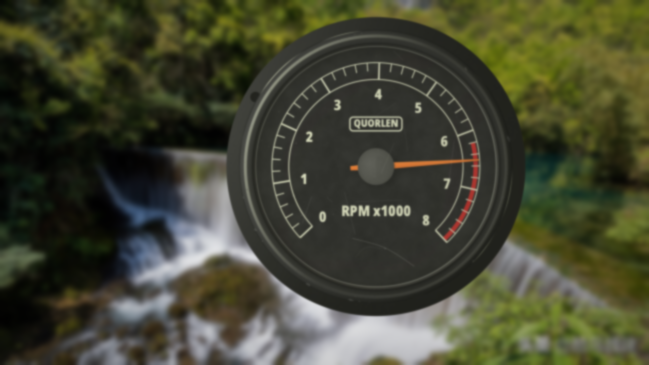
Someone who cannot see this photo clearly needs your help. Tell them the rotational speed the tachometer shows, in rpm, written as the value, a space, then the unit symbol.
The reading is 6500 rpm
